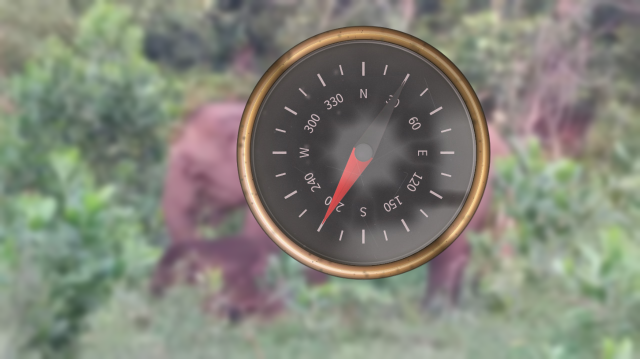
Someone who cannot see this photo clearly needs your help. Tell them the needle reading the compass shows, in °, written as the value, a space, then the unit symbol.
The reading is 210 °
